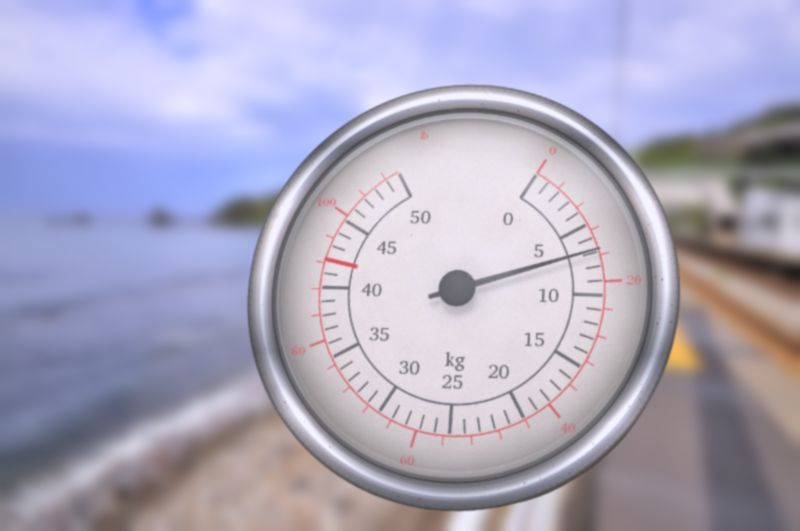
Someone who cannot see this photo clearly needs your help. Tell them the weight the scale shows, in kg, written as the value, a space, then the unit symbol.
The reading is 7 kg
